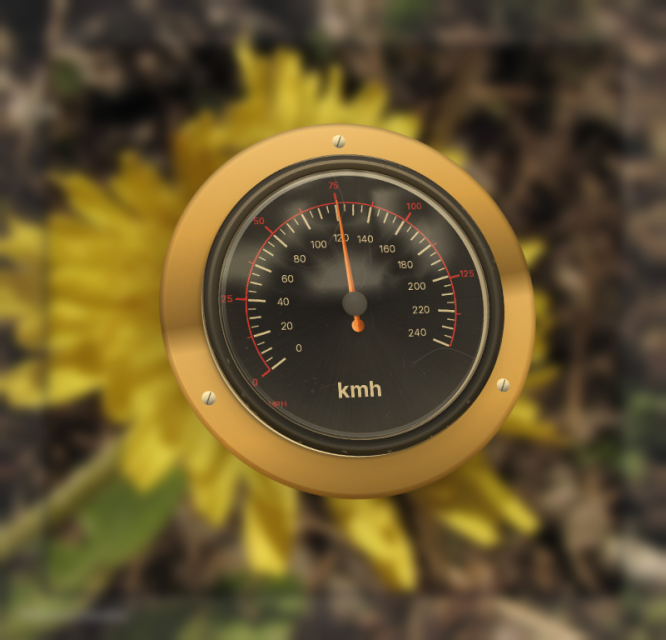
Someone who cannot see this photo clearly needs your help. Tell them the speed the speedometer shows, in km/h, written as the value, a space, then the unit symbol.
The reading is 120 km/h
